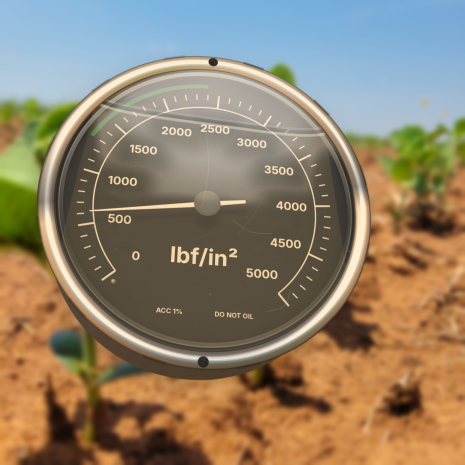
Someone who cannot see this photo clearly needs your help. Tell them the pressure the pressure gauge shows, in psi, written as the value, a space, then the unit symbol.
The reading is 600 psi
